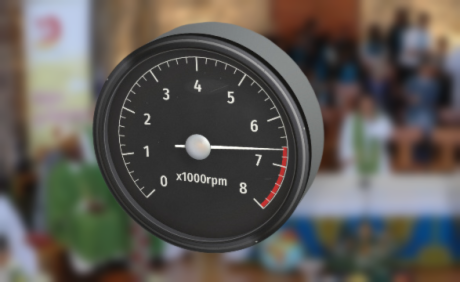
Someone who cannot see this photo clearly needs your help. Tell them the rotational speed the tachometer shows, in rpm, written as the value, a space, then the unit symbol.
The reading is 6600 rpm
